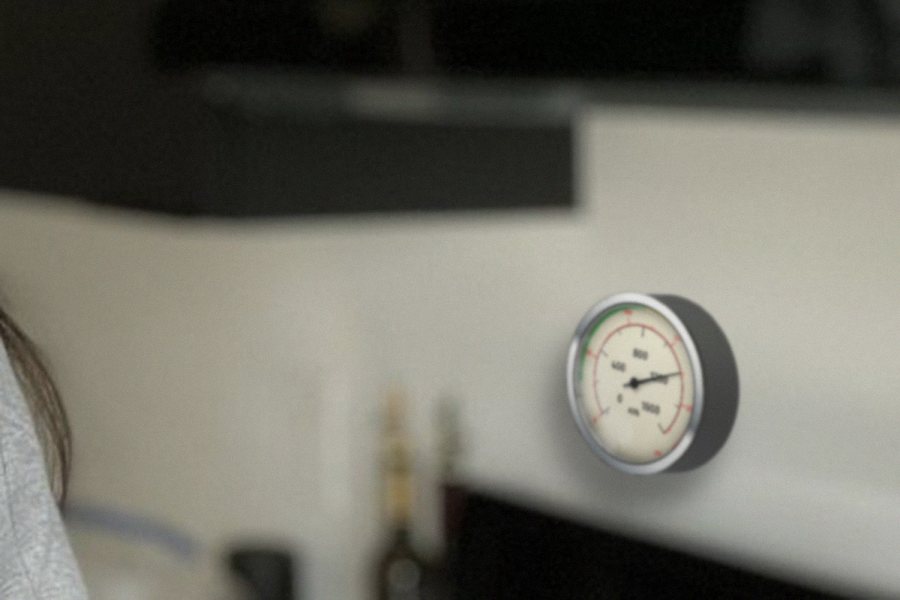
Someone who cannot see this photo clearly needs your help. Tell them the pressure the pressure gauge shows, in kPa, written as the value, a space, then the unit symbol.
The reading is 1200 kPa
